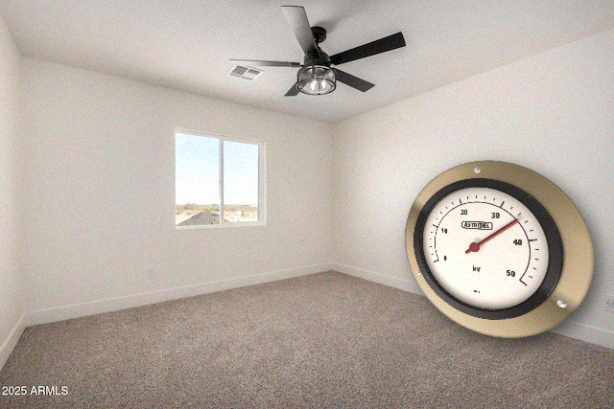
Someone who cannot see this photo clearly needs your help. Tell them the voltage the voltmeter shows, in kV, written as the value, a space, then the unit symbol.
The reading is 35 kV
